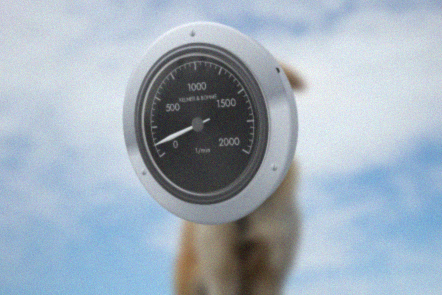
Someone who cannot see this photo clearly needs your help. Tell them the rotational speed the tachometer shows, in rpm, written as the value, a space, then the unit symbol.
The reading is 100 rpm
